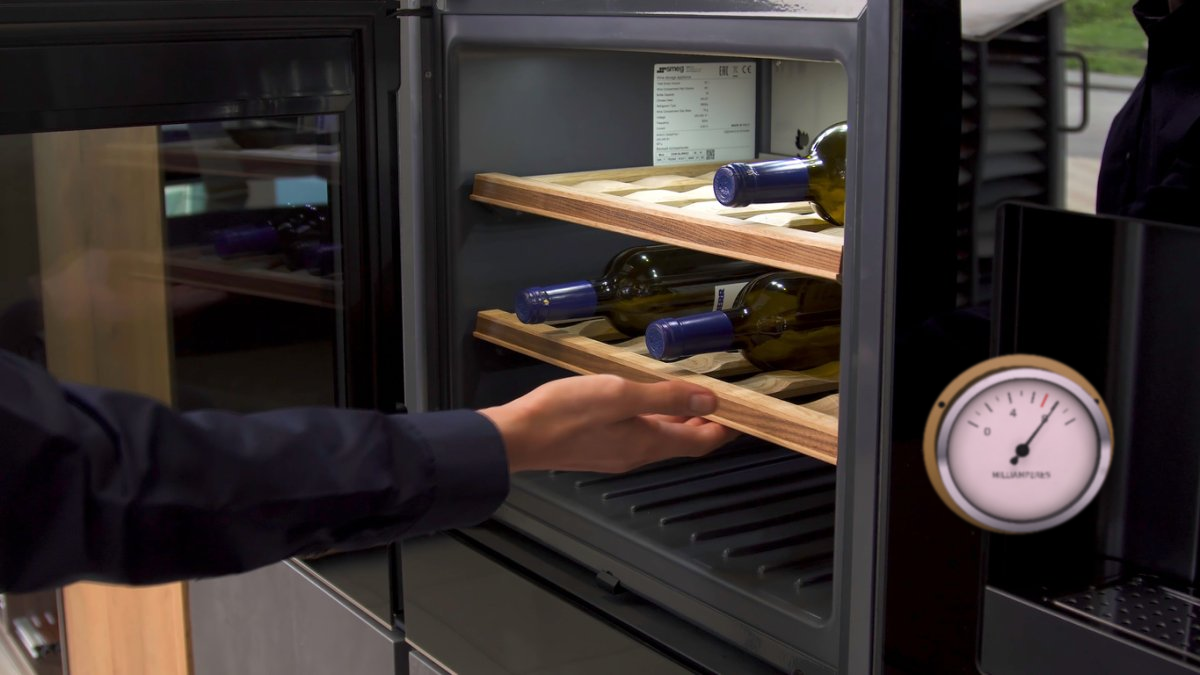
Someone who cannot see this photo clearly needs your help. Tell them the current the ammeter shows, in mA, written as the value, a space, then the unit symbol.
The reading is 8 mA
